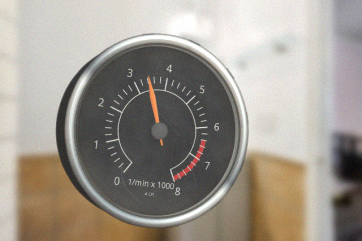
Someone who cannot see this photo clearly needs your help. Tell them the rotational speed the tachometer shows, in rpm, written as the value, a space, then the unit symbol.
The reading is 3400 rpm
